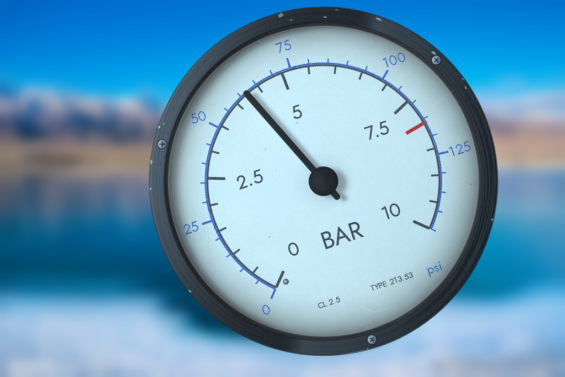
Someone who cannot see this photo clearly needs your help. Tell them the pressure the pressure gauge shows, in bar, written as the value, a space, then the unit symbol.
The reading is 4.25 bar
